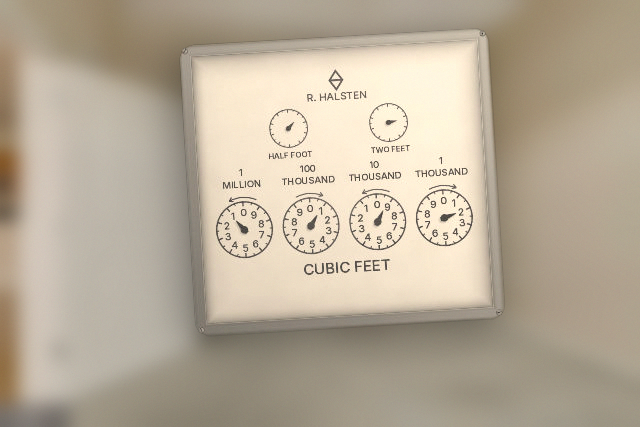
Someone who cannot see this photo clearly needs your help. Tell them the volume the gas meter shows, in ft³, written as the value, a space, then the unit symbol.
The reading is 109200 ft³
